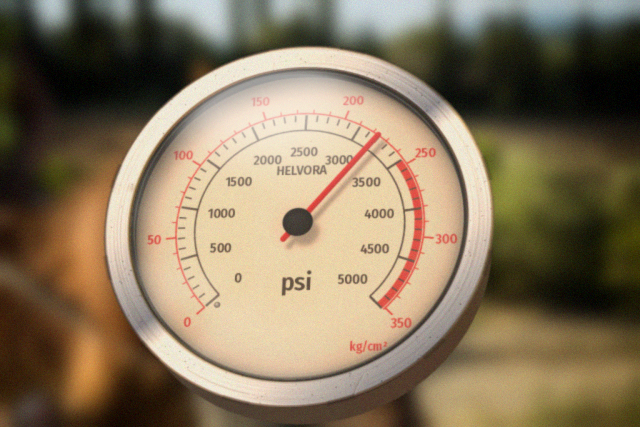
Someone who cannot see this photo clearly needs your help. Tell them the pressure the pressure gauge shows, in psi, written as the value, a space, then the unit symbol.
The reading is 3200 psi
